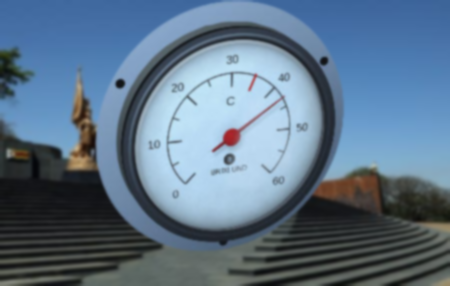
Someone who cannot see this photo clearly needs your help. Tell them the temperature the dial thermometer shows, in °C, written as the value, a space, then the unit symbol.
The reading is 42.5 °C
